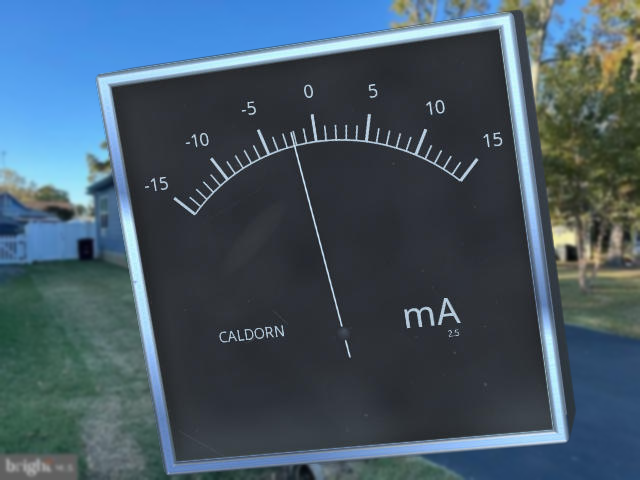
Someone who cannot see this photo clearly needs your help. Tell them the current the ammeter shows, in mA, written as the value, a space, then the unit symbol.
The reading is -2 mA
